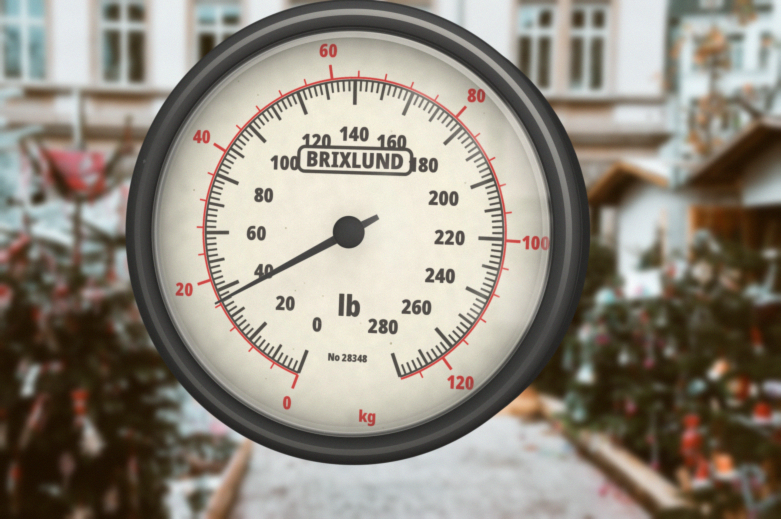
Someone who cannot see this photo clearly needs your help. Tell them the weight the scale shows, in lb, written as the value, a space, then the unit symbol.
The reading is 36 lb
